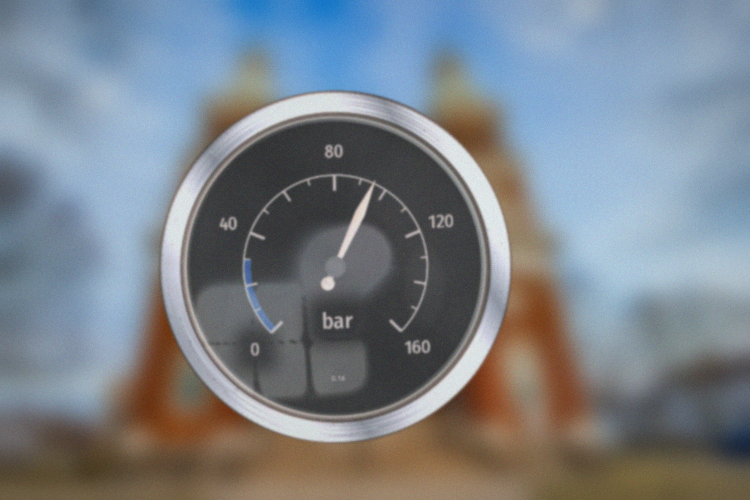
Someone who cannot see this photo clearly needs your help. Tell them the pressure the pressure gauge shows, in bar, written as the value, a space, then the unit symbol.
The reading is 95 bar
